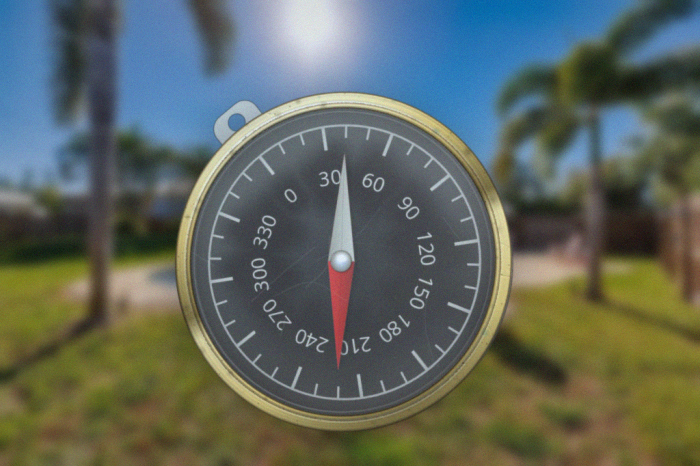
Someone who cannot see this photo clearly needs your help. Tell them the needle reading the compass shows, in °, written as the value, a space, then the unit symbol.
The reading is 220 °
